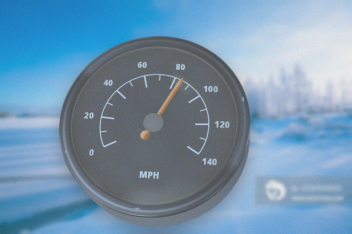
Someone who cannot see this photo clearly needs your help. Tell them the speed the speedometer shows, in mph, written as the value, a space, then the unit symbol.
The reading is 85 mph
